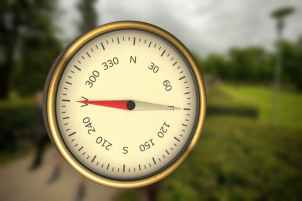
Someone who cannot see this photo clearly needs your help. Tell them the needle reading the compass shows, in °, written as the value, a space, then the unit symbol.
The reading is 270 °
